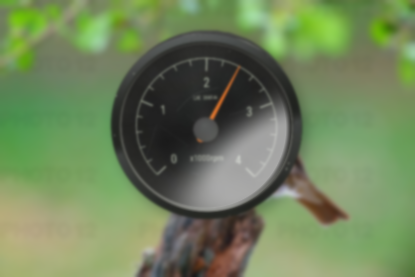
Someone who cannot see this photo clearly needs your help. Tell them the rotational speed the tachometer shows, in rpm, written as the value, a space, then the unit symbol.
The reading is 2400 rpm
